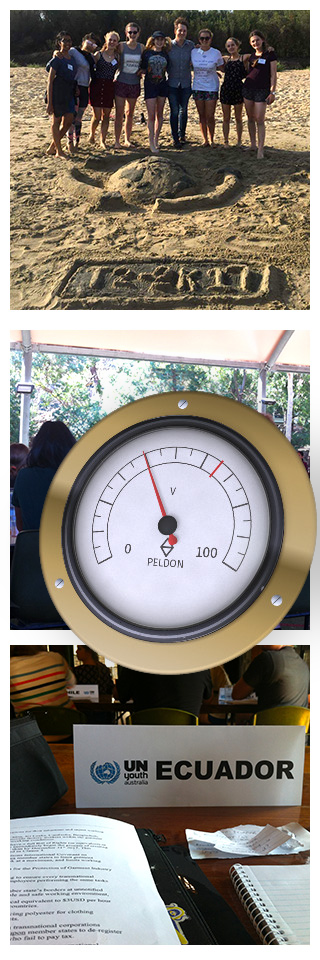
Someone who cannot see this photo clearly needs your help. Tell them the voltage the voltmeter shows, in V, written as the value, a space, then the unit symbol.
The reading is 40 V
